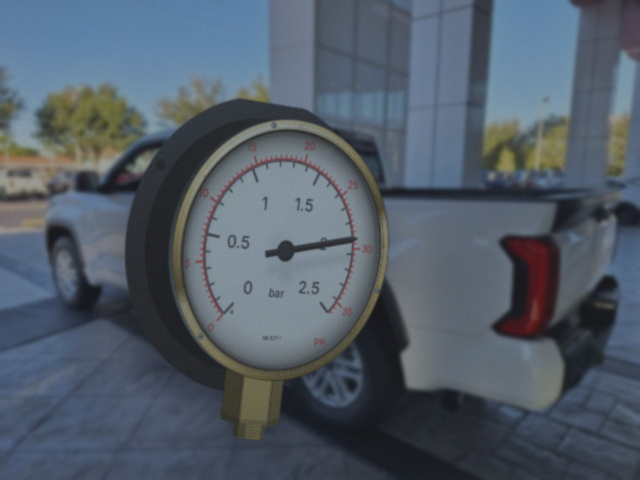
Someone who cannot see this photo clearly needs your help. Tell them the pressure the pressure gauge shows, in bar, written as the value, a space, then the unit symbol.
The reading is 2 bar
